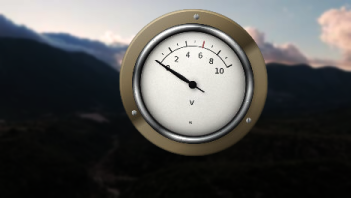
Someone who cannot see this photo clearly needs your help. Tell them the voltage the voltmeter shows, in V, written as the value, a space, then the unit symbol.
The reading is 0 V
